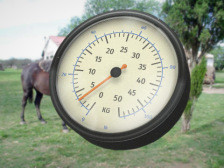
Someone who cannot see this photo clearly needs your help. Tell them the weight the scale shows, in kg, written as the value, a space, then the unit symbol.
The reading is 3 kg
